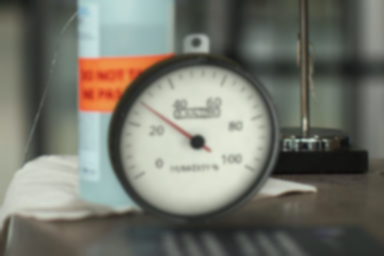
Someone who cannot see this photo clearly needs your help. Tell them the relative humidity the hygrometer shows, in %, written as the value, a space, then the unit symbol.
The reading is 28 %
